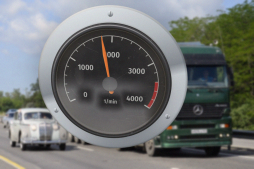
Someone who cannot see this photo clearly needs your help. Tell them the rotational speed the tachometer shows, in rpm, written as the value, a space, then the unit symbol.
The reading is 1800 rpm
